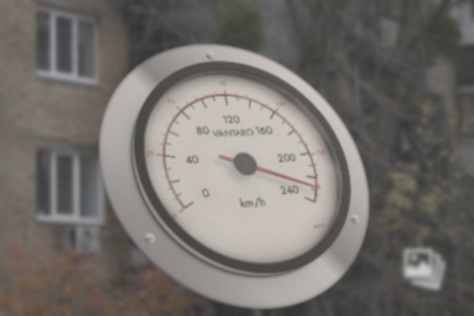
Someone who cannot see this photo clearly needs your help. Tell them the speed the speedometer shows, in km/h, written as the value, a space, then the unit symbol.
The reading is 230 km/h
